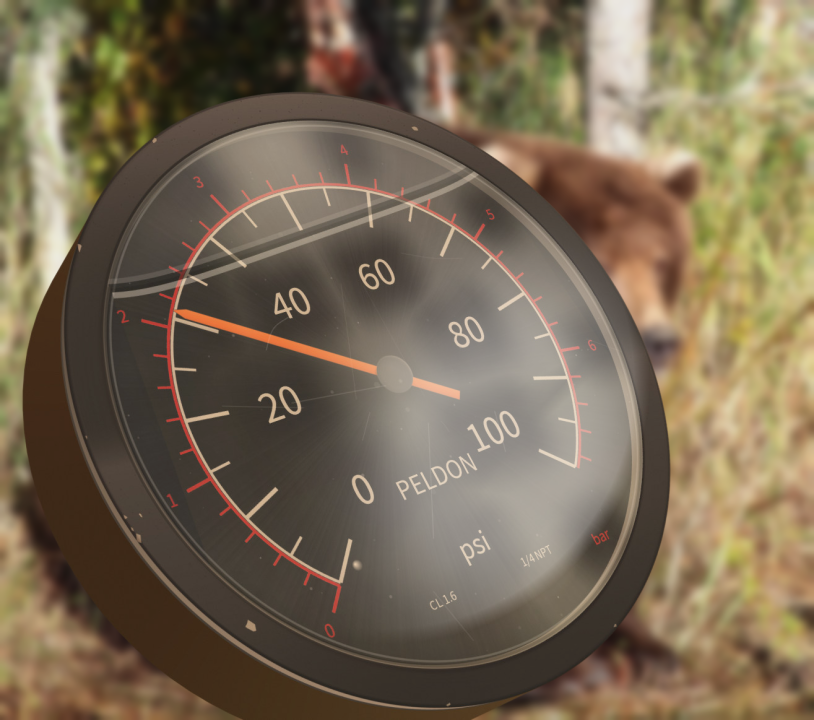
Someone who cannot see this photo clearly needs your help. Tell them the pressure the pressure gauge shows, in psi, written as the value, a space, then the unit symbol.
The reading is 30 psi
